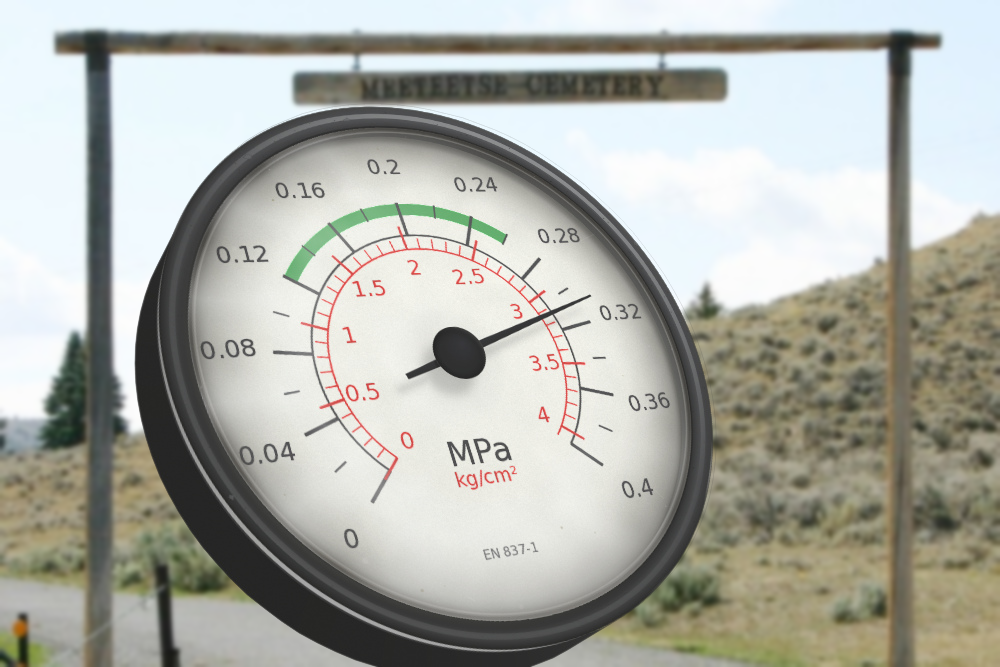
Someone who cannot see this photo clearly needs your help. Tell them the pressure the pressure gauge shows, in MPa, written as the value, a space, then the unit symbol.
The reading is 0.31 MPa
